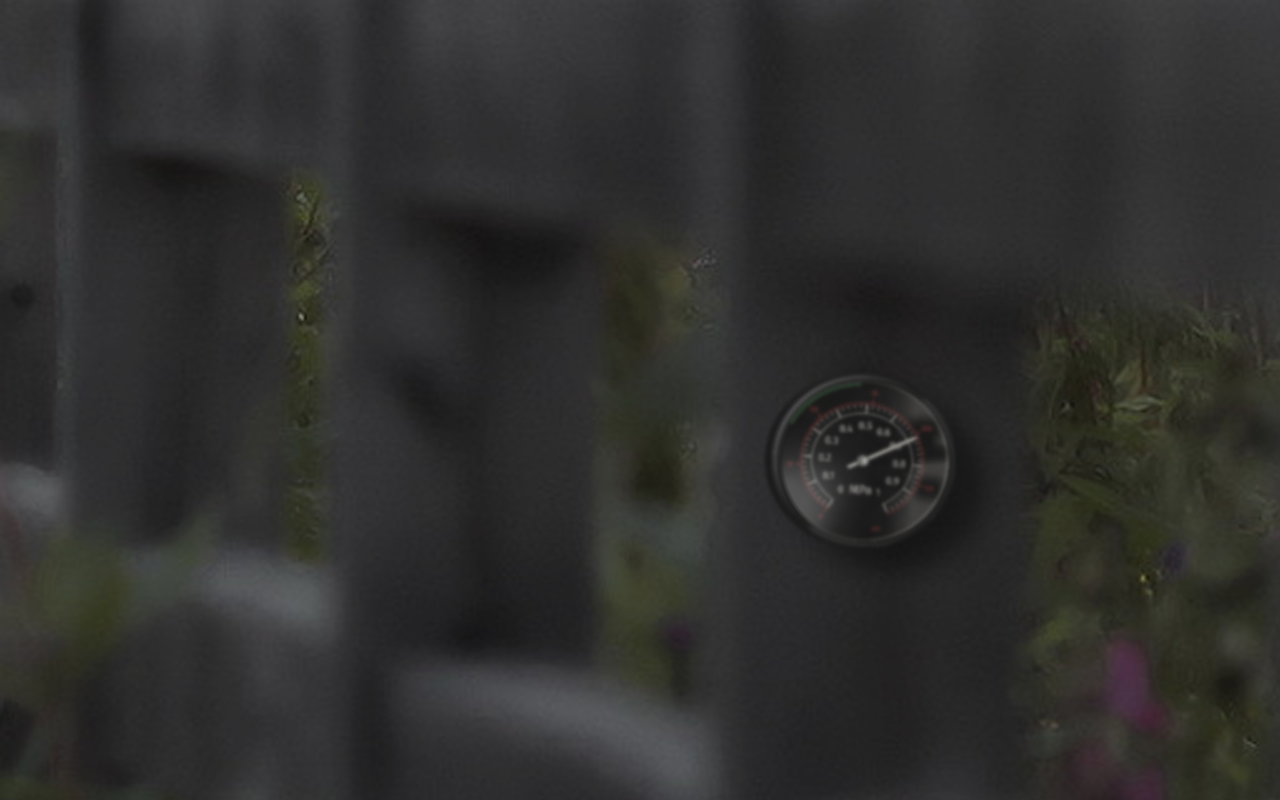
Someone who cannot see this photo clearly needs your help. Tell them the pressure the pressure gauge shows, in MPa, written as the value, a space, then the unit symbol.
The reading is 0.7 MPa
